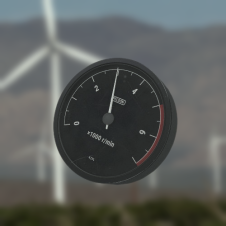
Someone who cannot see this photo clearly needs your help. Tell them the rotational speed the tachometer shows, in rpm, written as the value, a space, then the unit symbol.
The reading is 3000 rpm
